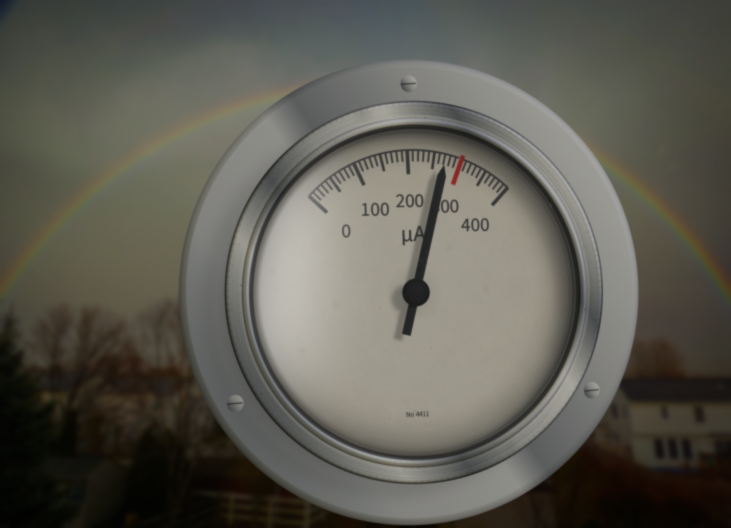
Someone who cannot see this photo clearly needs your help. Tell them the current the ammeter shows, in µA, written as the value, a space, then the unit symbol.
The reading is 270 µA
